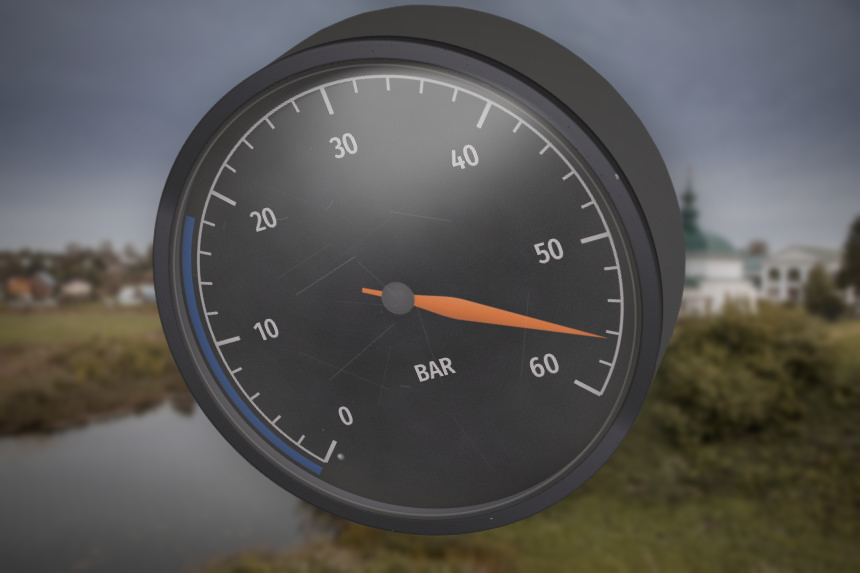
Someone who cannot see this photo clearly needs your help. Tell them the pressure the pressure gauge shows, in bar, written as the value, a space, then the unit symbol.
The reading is 56 bar
